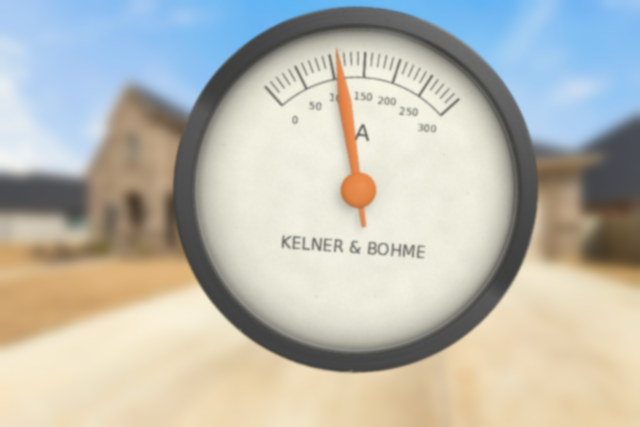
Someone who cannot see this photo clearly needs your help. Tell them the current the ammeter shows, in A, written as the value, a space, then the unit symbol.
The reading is 110 A
